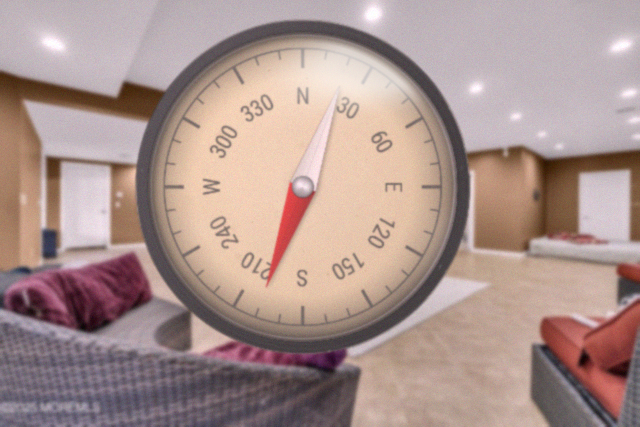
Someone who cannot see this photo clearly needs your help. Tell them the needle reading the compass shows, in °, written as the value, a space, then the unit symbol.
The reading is 200 °
